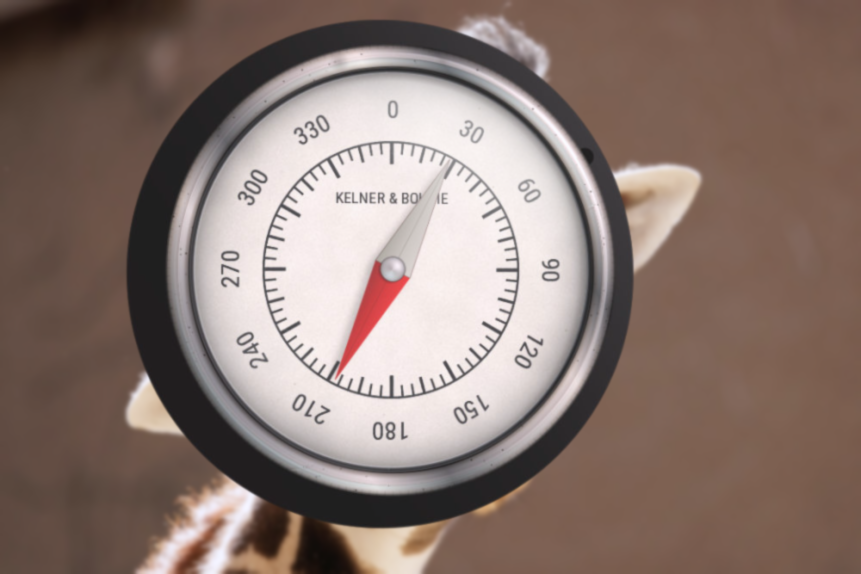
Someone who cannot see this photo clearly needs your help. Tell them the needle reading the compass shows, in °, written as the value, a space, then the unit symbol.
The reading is 207.5 °
